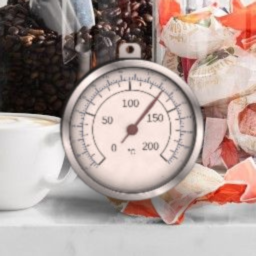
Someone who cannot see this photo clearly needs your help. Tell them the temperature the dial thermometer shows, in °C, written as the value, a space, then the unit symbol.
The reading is 130 °C
